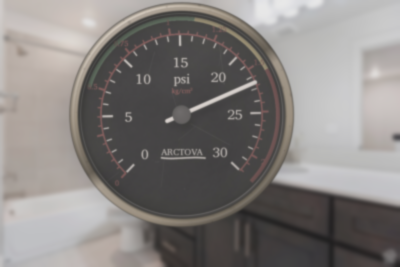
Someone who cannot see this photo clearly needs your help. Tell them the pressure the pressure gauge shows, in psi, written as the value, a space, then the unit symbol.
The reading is 22.5 psi
